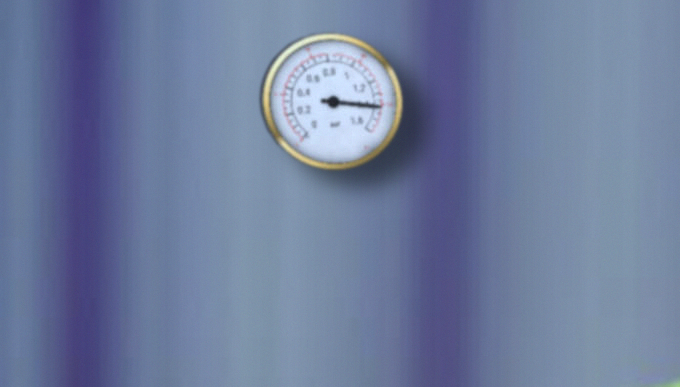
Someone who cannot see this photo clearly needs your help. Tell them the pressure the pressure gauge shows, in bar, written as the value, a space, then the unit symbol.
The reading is 1.4 bar
